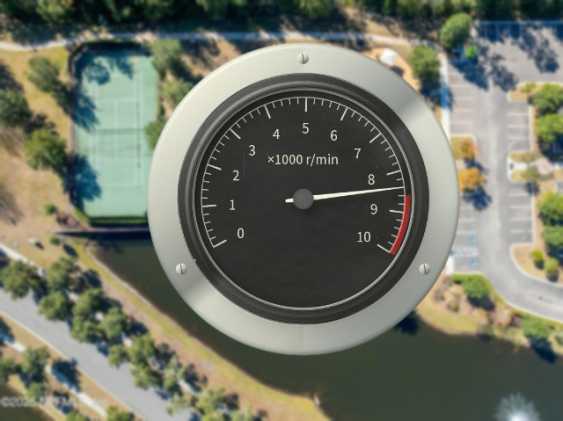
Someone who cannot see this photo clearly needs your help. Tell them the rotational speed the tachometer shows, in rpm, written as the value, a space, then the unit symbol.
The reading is 8400 rpm
